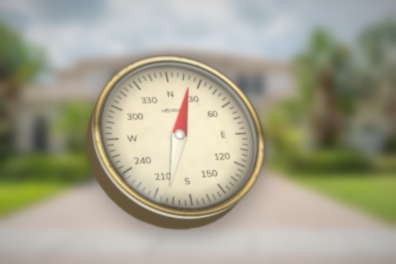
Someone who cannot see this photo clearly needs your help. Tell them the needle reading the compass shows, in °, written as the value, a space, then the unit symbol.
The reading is 20 °
